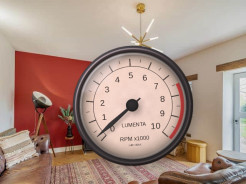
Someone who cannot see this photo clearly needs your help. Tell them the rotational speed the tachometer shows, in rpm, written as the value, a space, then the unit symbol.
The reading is 250 rpm
